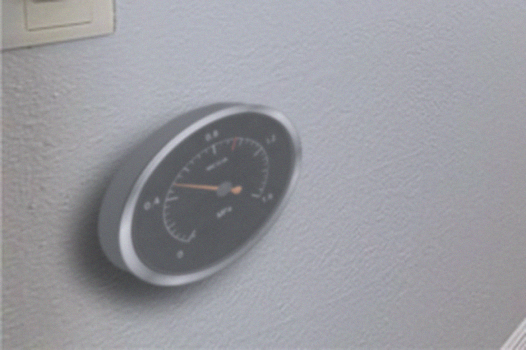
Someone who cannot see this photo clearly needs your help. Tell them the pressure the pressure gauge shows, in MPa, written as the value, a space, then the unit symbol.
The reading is 0.5 MPa
